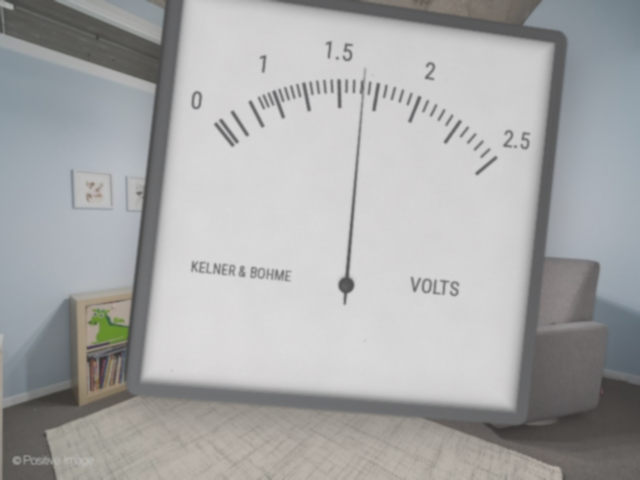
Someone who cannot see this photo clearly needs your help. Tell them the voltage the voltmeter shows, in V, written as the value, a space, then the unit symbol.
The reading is 1.65 V
